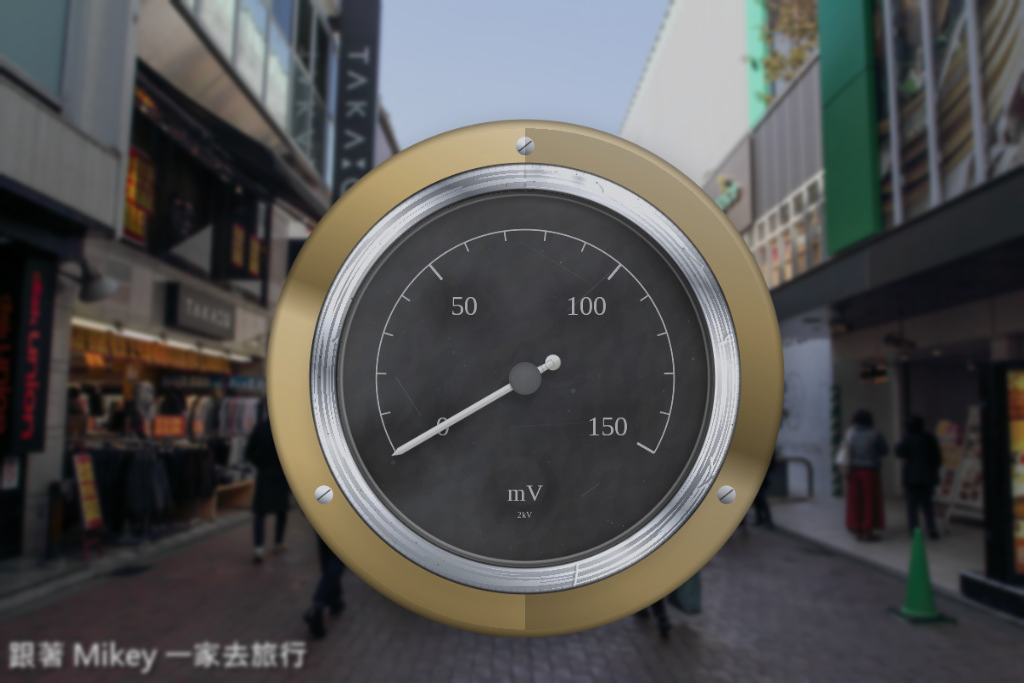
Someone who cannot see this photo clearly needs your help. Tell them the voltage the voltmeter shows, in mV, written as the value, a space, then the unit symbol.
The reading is 0 mV
